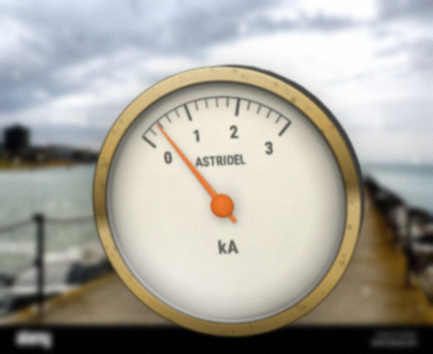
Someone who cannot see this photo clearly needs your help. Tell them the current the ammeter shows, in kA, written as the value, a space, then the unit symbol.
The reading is 0.4 kA
